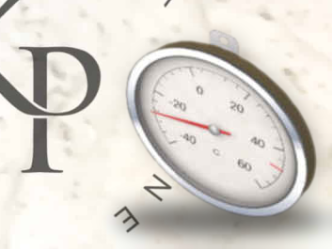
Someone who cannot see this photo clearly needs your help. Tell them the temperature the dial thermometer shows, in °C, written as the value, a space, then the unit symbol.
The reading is -28 °C
